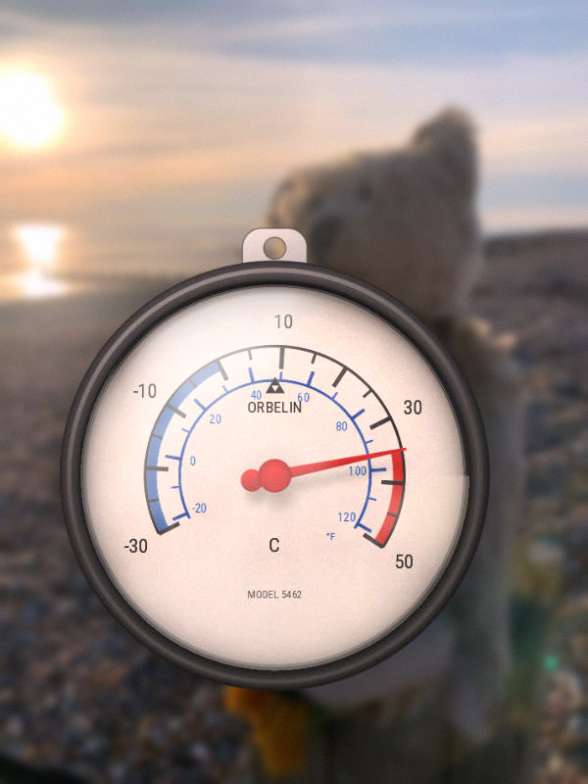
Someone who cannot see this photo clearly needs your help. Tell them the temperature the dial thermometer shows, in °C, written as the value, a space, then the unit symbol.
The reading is 35 °C
